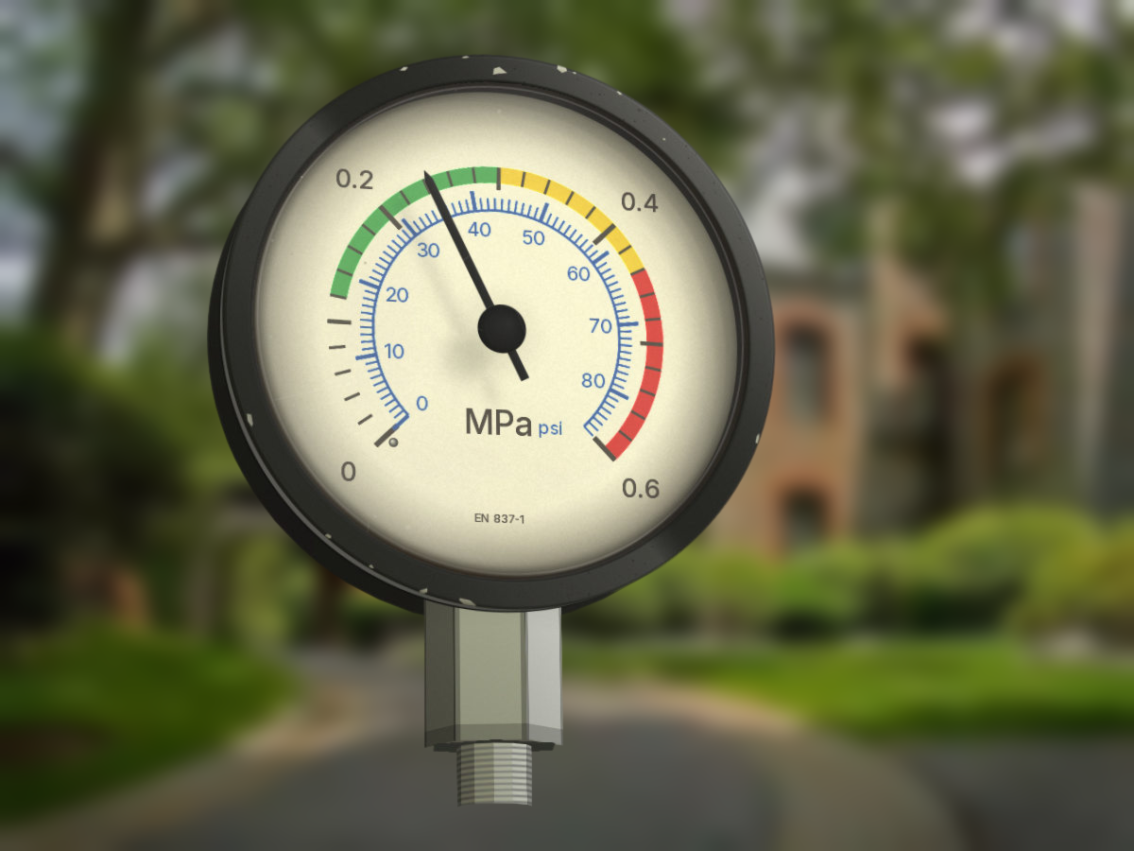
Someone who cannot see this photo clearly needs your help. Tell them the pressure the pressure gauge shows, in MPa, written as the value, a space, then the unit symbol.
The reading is 0.24 MPa
